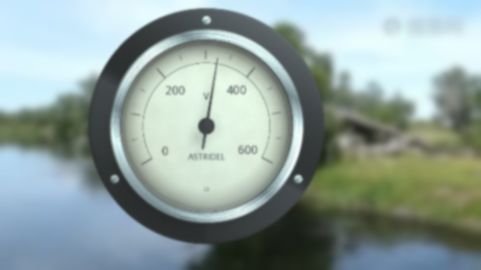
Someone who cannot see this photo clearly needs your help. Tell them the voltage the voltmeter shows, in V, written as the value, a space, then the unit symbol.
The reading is 325 V
